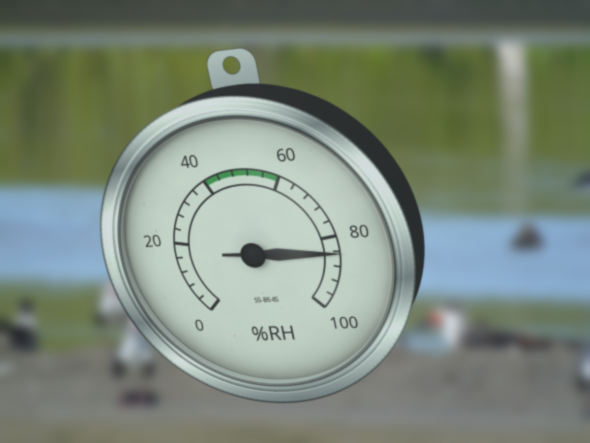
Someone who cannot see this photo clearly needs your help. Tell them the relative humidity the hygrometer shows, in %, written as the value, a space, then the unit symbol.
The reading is 84 %
